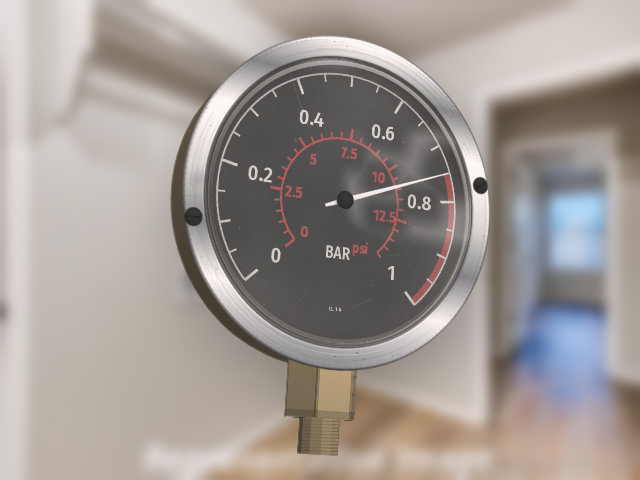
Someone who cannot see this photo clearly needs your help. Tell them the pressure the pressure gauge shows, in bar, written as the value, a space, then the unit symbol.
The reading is 0.75 bar
